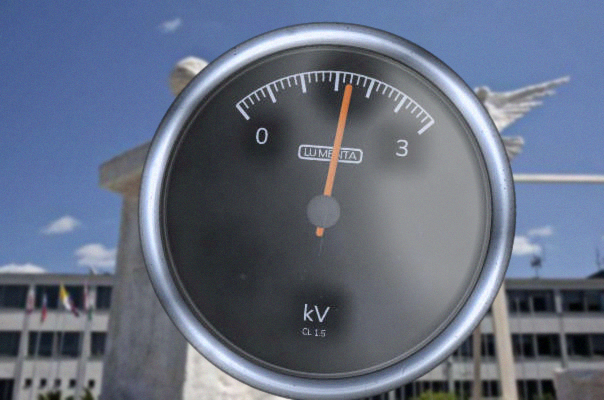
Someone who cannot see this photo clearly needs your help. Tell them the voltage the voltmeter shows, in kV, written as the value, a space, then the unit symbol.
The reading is 1.7 kV
